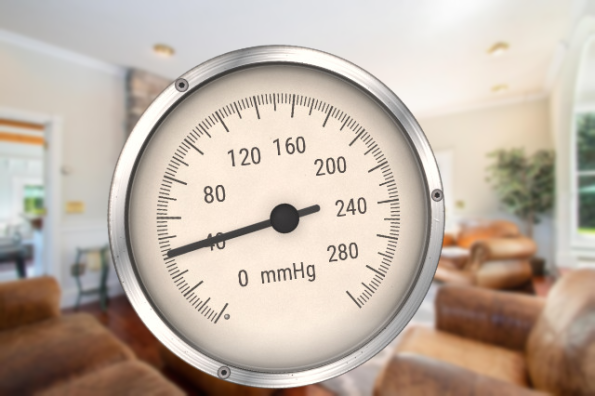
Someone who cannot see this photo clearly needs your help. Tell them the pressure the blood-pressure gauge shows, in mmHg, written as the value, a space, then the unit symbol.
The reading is 42 mmHg
